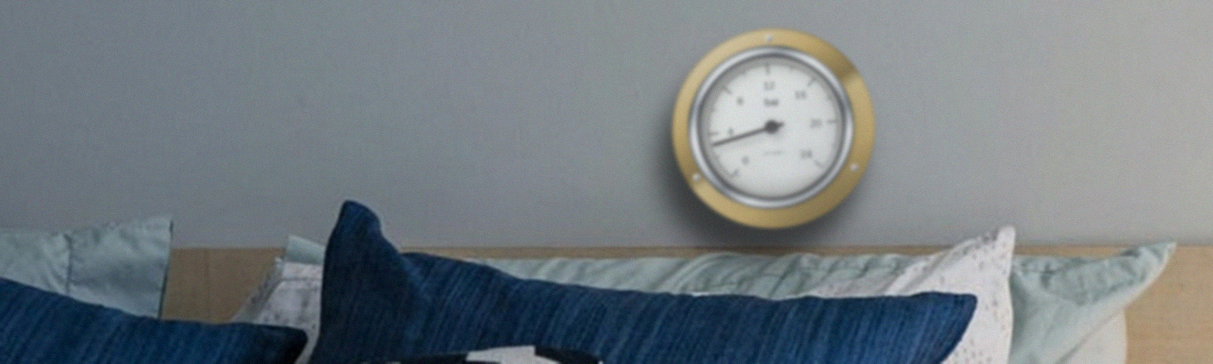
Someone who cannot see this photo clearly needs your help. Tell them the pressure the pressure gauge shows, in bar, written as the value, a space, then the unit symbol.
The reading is 3 bar
